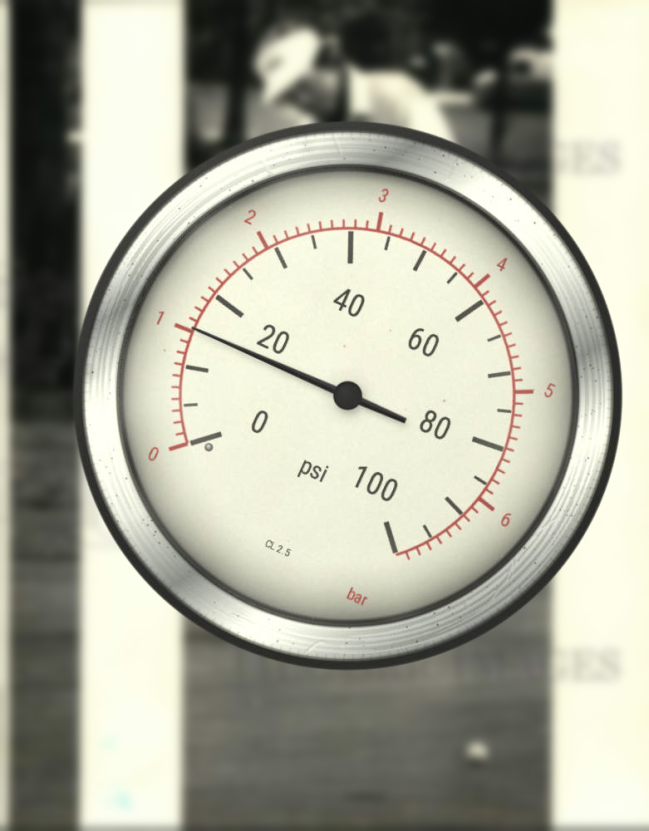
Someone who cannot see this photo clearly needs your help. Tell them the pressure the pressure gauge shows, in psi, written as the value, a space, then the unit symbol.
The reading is 15 psi
